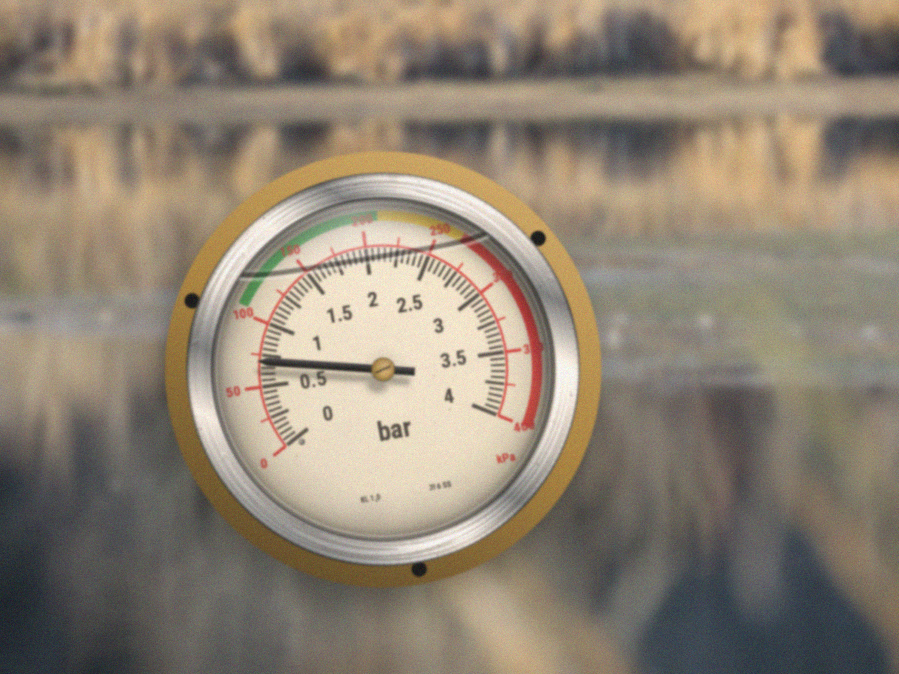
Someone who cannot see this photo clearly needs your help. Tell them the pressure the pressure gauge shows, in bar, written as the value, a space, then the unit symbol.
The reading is 0.7 bar
